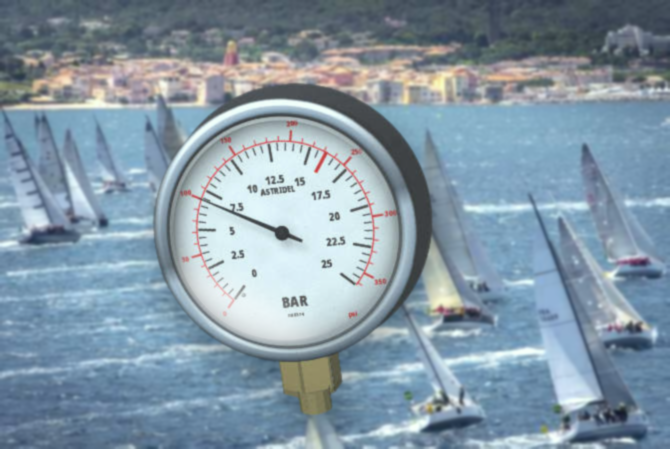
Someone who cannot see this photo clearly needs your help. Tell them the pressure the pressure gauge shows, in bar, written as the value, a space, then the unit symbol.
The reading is 7 bar
